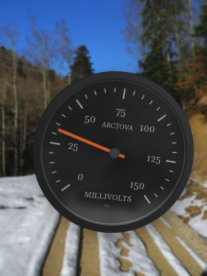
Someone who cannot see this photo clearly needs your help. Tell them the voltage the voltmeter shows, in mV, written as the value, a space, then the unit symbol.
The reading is 32.5 mV
